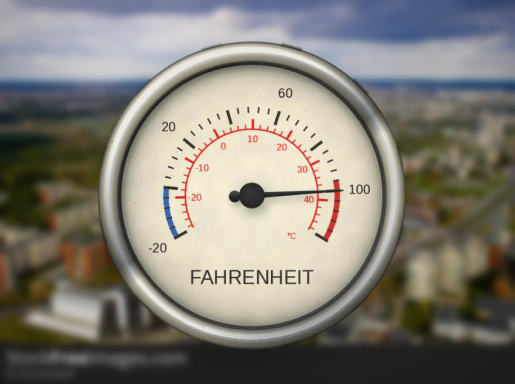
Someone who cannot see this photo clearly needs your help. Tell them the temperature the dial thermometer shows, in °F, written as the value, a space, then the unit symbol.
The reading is 100 °F
